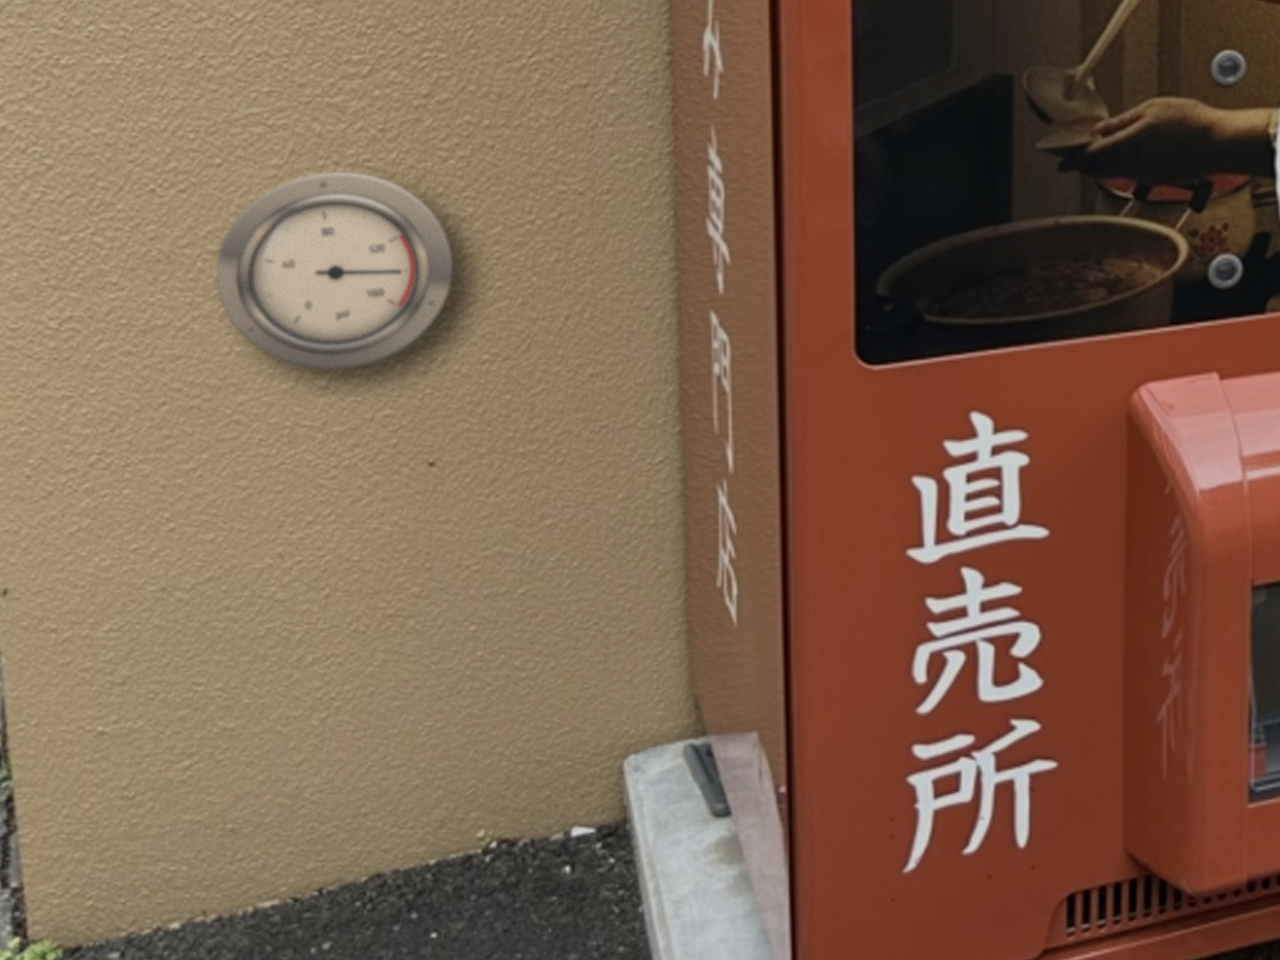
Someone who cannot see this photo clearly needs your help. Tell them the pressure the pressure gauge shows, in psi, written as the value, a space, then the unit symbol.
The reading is 140 psi
